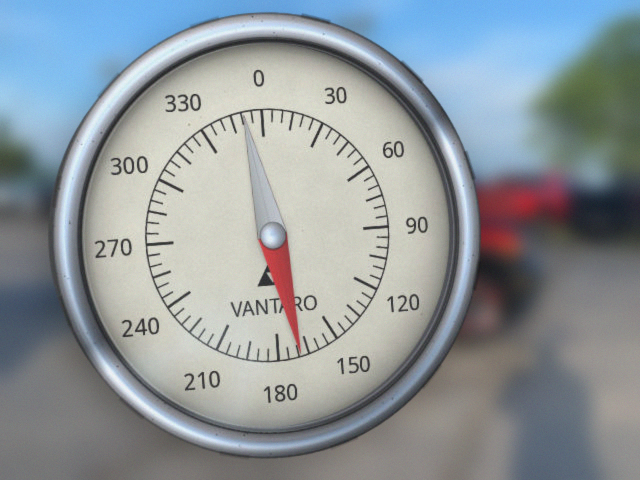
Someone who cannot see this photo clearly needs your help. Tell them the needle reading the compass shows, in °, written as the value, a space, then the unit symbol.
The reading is 170 °
